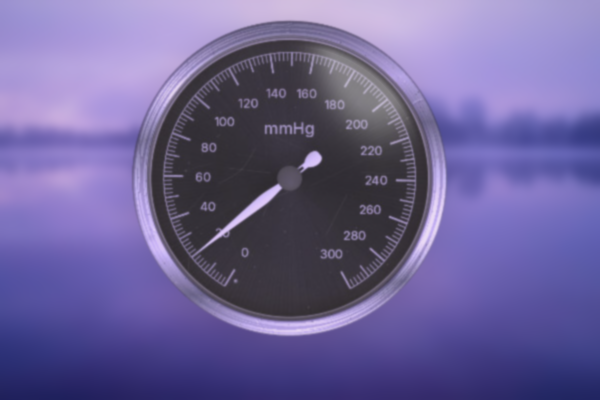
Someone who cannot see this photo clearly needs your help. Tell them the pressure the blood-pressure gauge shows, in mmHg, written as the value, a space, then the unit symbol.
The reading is 20 mmHg
